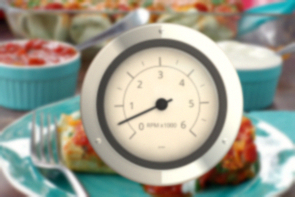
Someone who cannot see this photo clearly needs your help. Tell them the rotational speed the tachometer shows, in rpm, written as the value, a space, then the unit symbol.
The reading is 500 rpm
